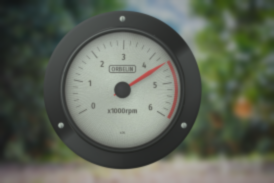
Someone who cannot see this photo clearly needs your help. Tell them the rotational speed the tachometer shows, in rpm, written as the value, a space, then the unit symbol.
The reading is 4400 rpm
